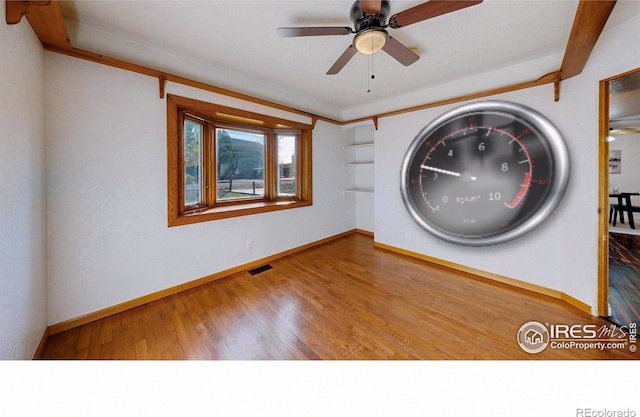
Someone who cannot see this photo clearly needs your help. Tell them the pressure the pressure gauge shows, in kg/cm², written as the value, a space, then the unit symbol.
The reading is 2.5 kg/cm²
